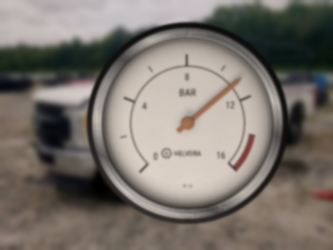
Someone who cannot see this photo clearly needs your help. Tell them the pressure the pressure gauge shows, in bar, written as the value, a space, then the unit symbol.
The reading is 11 bar
